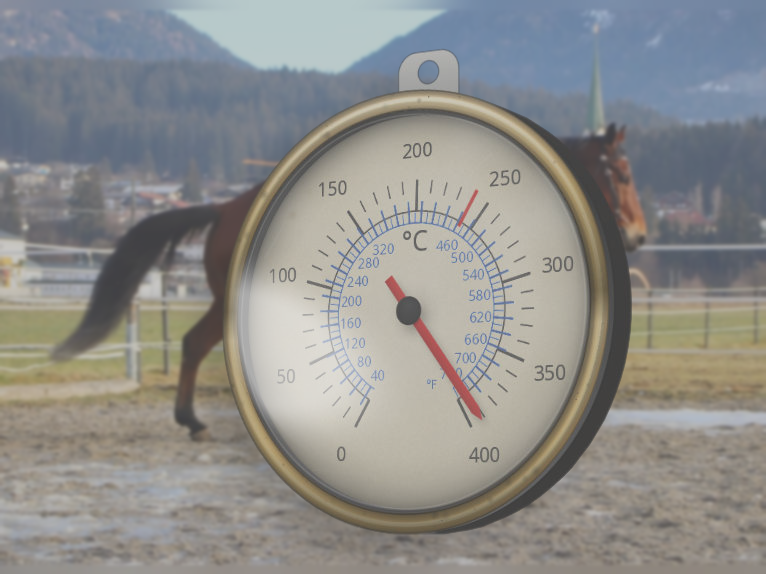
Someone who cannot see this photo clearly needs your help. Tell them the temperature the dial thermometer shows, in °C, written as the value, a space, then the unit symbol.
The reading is 390 °C
